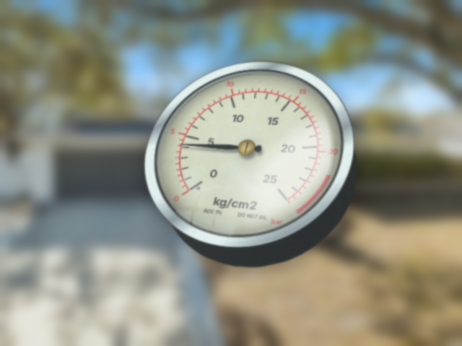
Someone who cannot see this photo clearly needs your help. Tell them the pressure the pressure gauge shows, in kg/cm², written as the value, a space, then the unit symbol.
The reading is 4 kg/cm²
